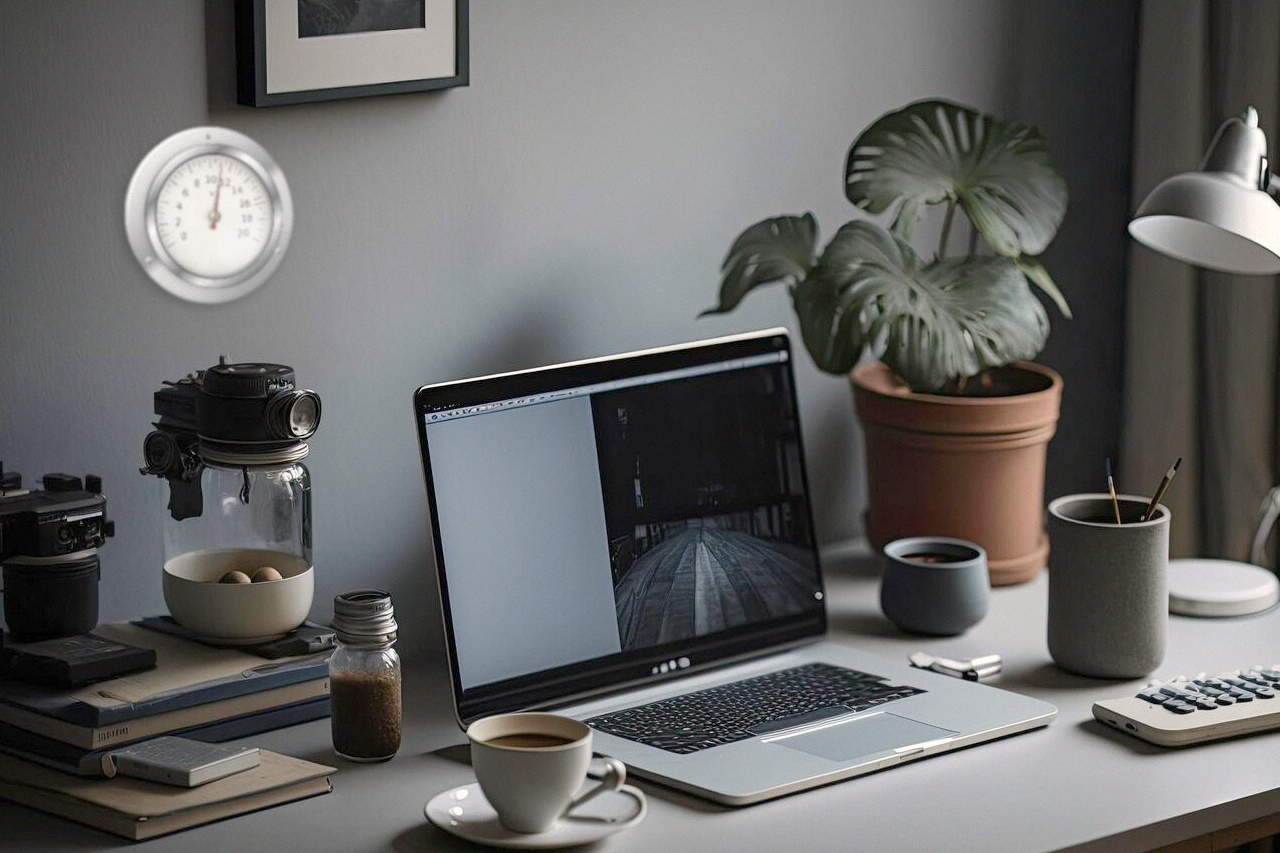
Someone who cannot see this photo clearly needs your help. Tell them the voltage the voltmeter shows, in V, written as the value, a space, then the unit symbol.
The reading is 11 V
